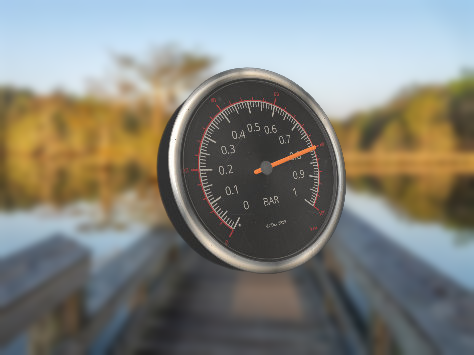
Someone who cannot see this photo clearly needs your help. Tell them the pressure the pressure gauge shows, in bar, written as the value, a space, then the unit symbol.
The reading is 0.8 bar
